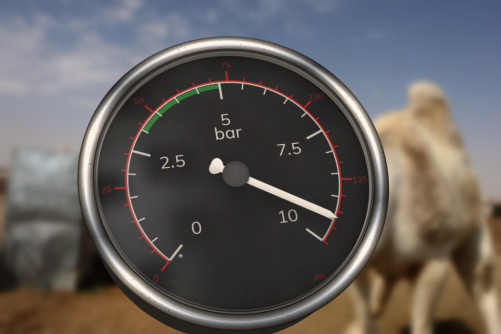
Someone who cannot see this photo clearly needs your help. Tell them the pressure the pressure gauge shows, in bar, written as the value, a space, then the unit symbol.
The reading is 9.5 bar
